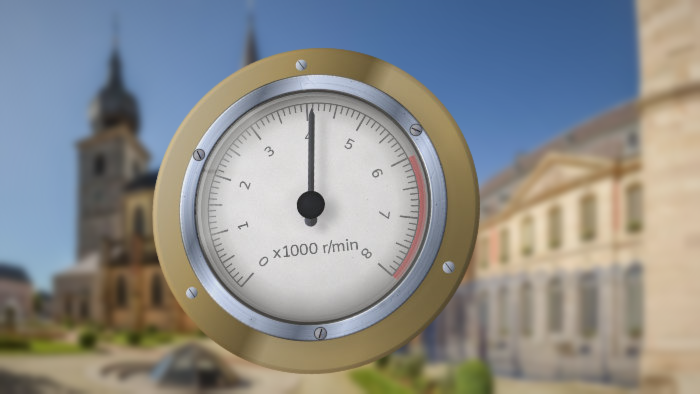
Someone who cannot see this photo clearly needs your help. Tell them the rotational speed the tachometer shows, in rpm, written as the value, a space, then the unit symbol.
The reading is 4100 rpm
